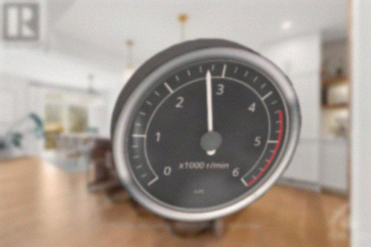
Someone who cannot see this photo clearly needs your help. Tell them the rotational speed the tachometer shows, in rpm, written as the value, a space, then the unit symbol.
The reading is 2700 rpm
